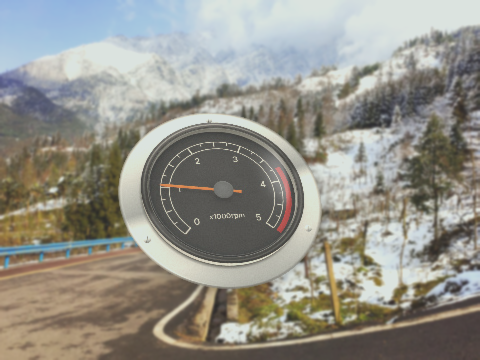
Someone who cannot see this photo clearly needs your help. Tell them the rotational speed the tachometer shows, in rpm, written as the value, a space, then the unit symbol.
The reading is 1000 rpm
